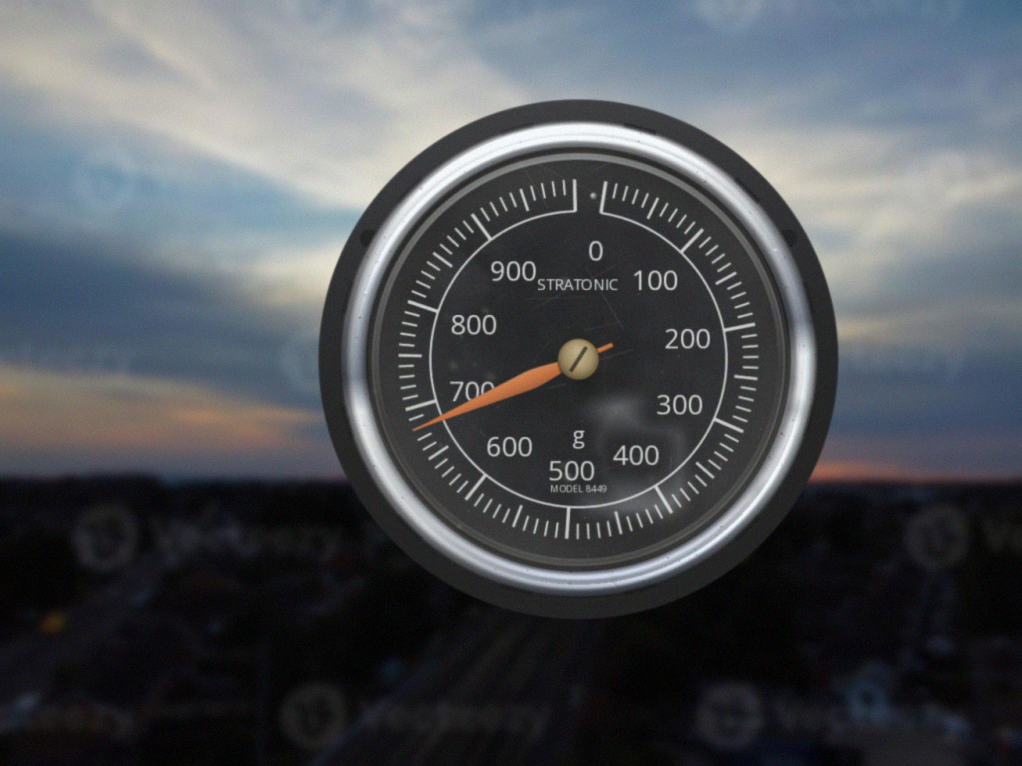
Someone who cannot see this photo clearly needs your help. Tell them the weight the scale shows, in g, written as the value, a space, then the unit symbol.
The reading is 680 g
